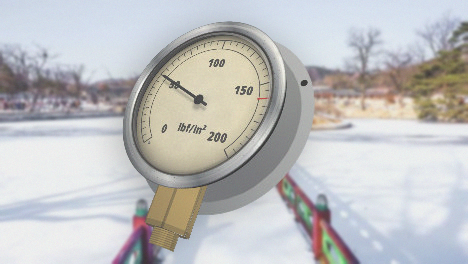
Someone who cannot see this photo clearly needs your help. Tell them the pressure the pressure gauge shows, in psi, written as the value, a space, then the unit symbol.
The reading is 50 psi
